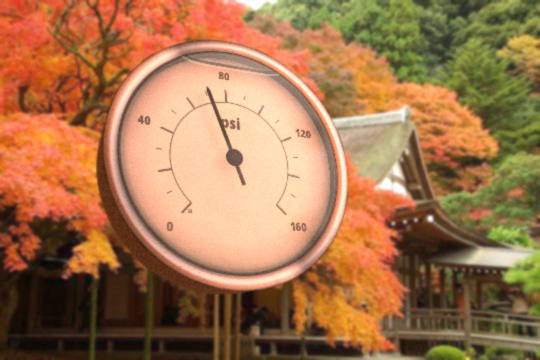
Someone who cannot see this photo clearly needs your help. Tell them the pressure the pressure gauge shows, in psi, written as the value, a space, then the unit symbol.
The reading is 70 psi
